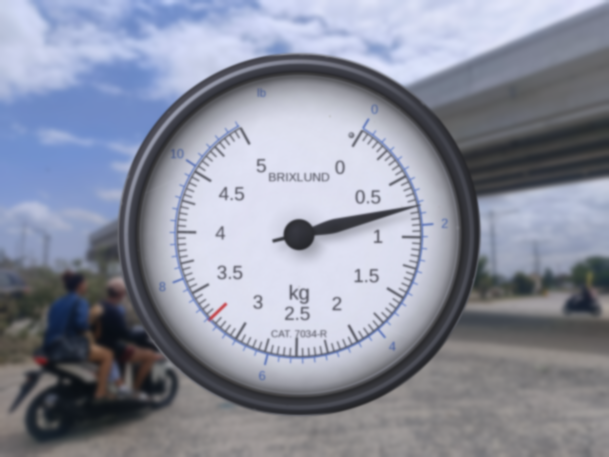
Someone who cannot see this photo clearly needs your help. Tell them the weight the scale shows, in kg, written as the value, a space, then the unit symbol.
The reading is 0.75 kg
